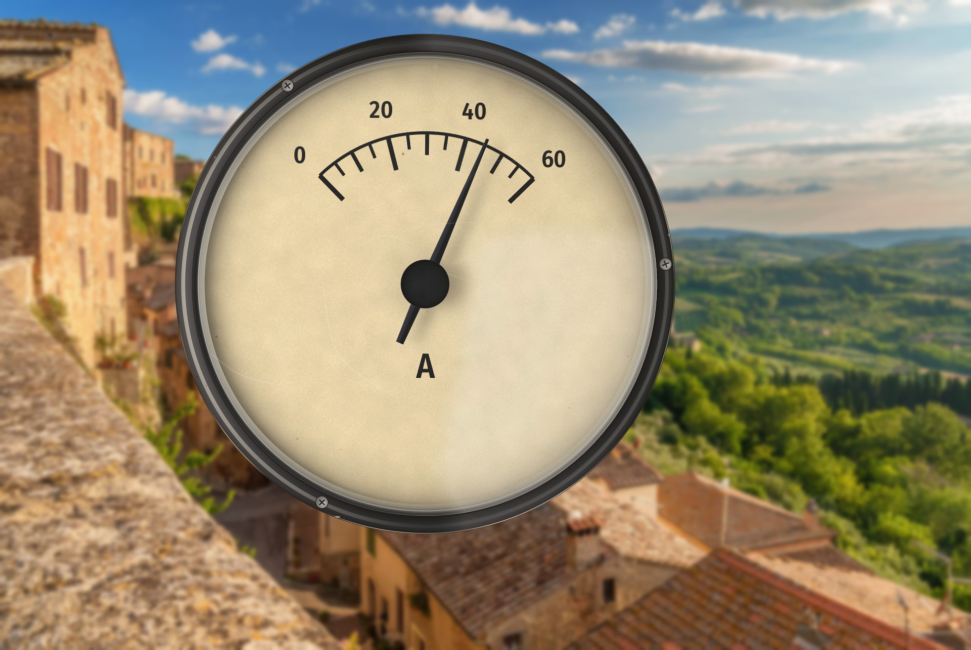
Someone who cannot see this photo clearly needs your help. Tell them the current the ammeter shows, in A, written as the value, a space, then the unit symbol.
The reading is 45 A
